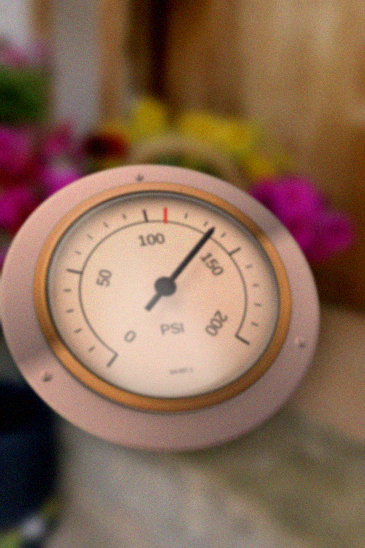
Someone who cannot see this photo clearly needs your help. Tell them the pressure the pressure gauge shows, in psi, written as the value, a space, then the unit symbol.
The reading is 135 psi
